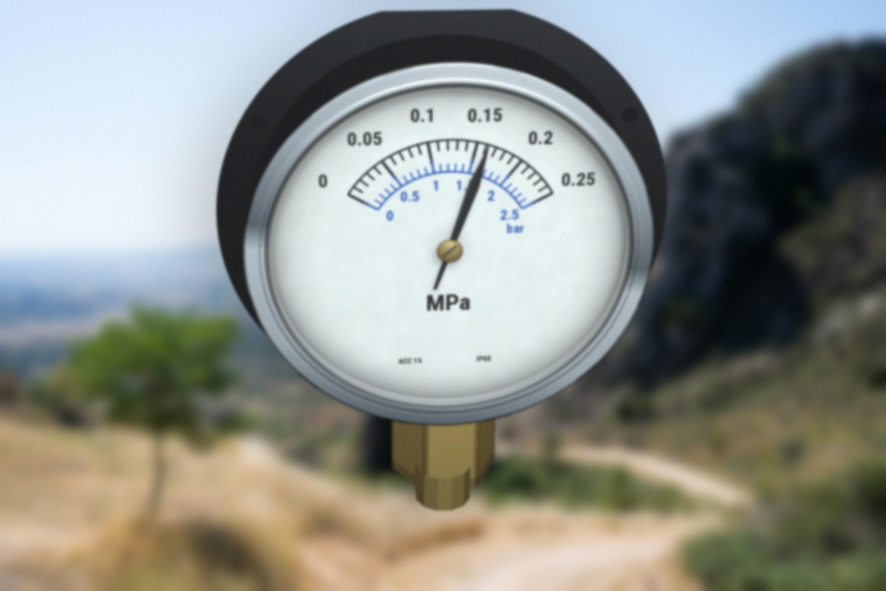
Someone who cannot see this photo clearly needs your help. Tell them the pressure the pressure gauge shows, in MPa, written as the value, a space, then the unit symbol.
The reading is 0.16 MPa
